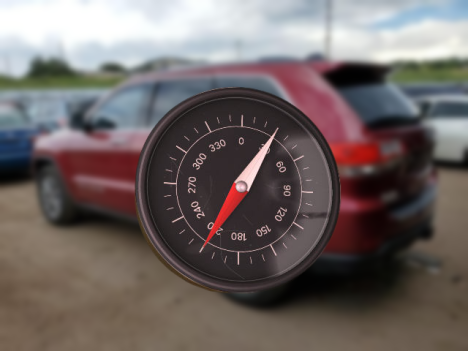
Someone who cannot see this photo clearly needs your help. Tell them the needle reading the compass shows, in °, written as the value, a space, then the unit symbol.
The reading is 210 °
